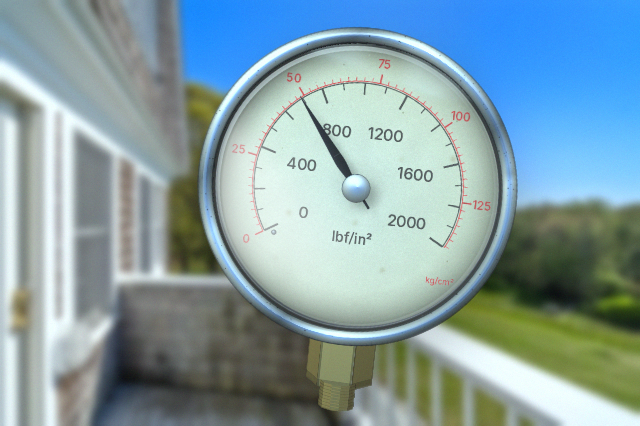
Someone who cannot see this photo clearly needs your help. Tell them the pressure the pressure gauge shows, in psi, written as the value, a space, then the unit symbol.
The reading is 700 psi
